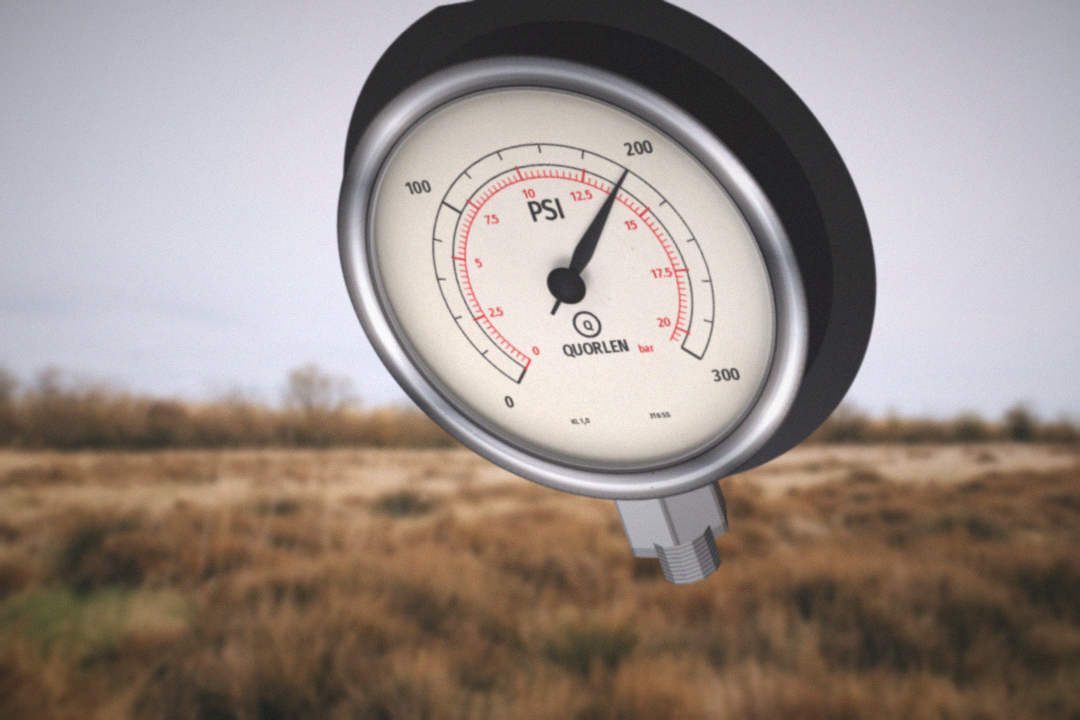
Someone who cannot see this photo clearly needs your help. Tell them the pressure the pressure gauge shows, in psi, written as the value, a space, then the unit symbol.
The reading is 200 psi
